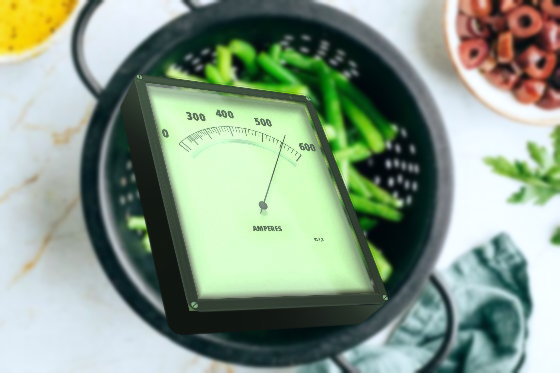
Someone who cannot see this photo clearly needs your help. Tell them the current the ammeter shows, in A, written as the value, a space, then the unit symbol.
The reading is 550 A
